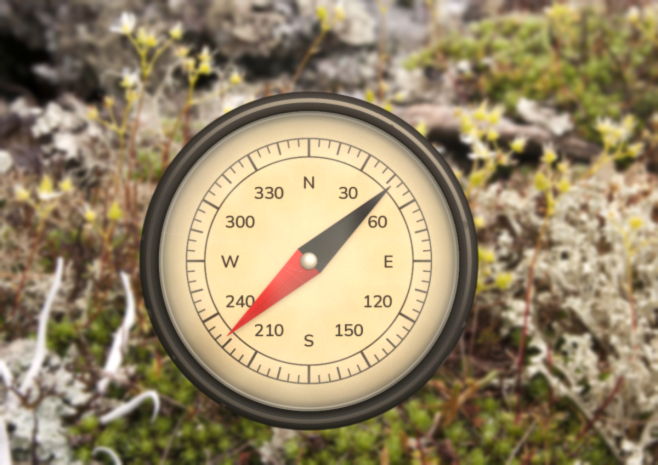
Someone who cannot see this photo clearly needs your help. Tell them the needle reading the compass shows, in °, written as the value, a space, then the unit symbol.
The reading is 227.5 °
